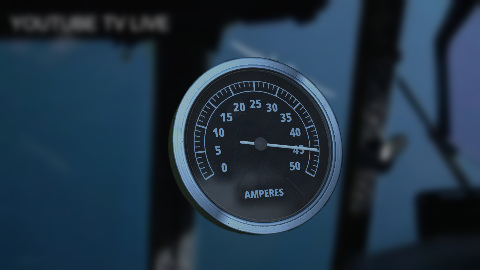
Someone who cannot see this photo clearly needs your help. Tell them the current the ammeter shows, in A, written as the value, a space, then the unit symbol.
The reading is 45 A
